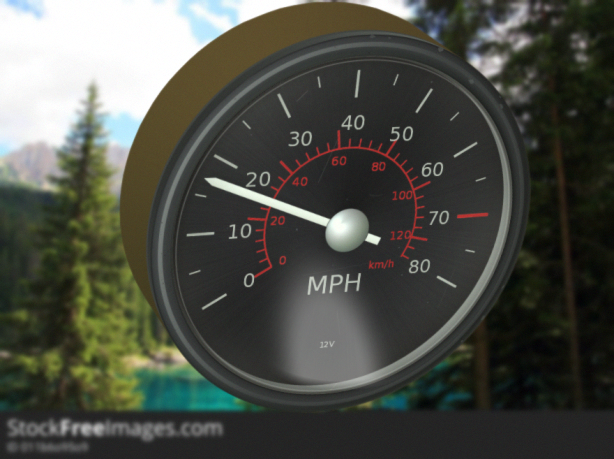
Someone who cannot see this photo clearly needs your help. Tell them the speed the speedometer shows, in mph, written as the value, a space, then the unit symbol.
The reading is 17.5 mph
